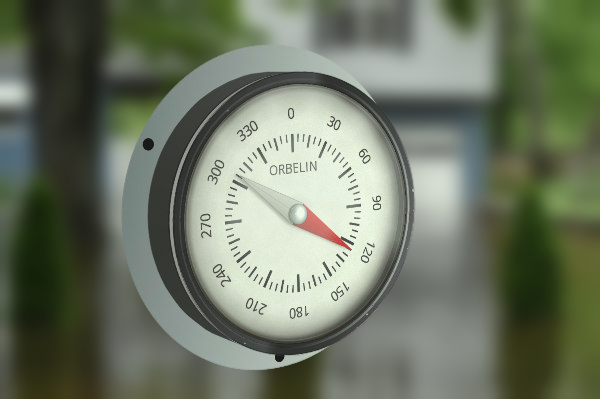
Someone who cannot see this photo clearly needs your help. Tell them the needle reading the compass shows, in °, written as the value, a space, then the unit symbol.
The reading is 125 °
